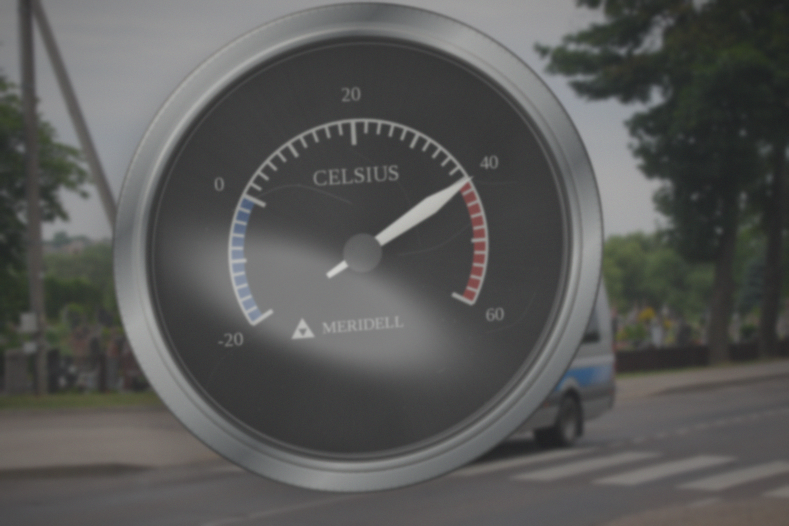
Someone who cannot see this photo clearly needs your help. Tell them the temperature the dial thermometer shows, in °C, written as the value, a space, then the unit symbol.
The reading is 40 °C
